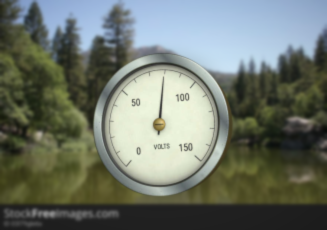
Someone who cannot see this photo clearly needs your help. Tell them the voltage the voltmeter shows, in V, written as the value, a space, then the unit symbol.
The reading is 80 V
